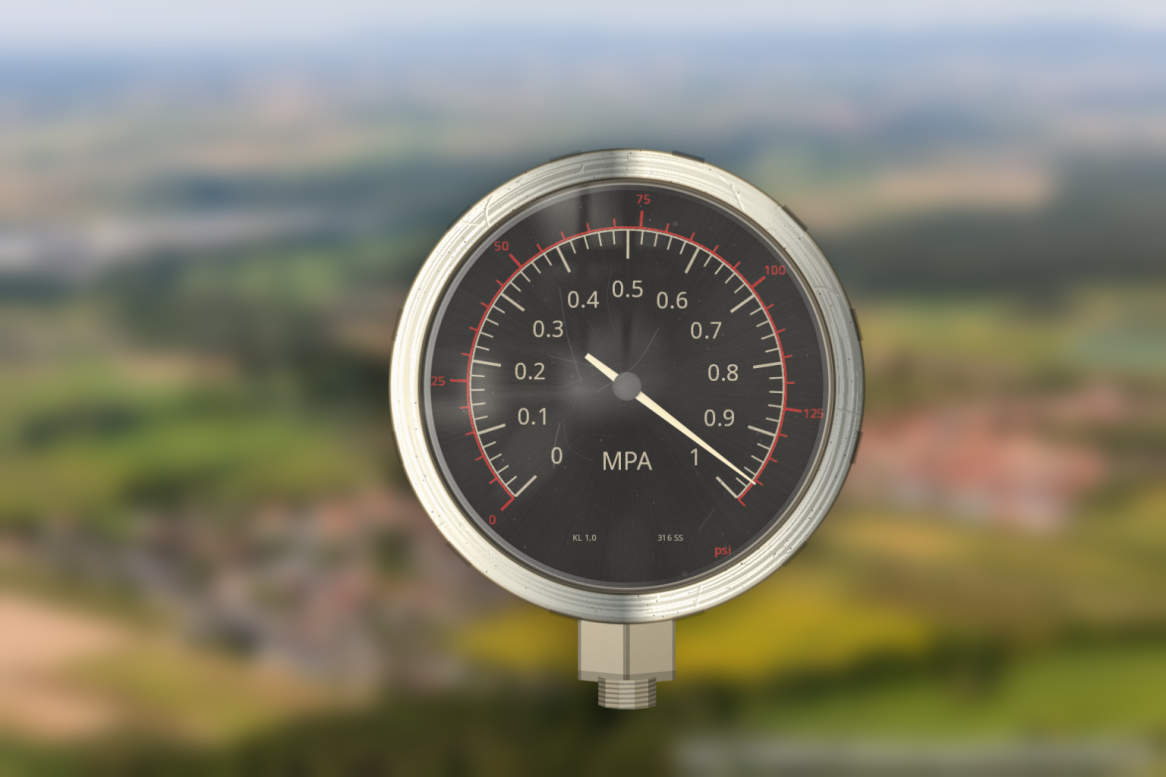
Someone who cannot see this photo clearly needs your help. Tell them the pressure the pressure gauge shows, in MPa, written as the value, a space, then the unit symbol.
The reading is 0.97 MPa
